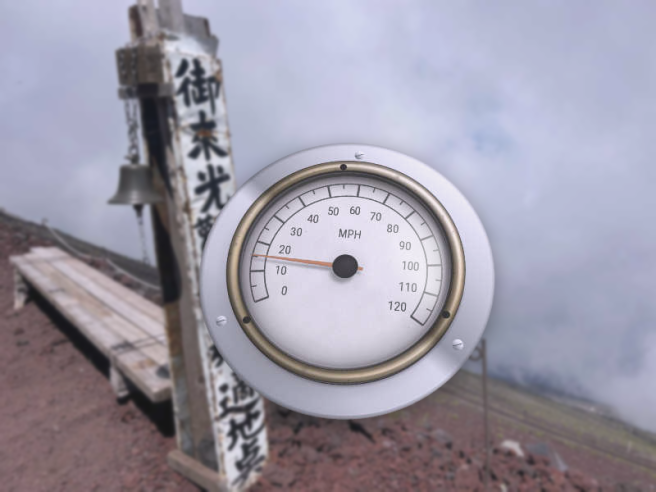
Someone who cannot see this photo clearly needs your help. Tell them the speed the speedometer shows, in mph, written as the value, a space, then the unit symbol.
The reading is 15 mph
